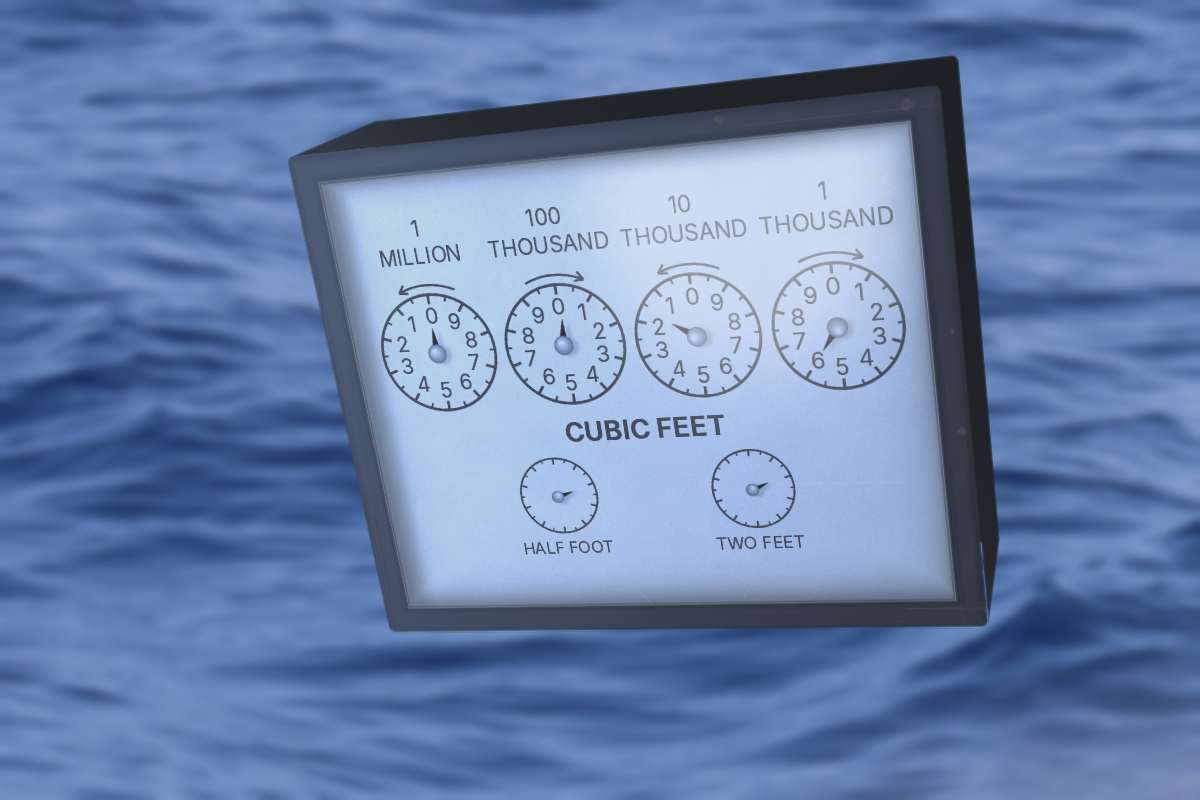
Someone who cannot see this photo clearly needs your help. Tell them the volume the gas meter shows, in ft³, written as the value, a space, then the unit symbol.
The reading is 1600 ft³
